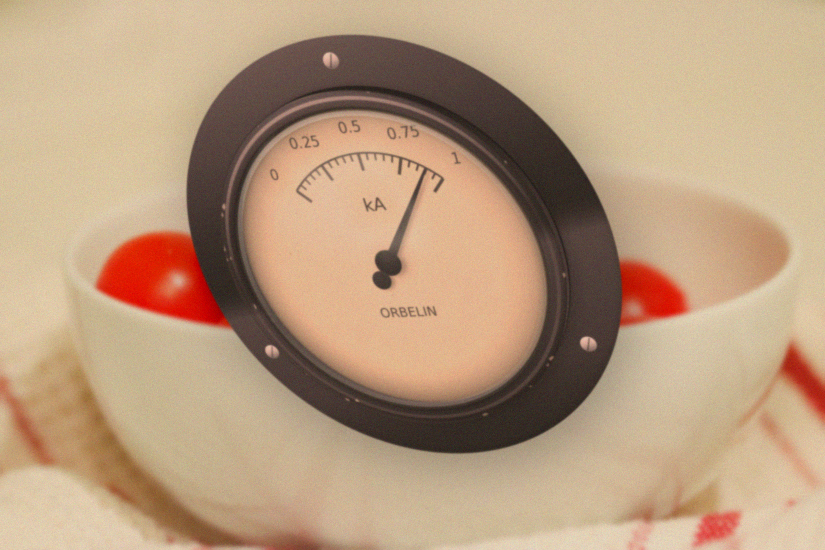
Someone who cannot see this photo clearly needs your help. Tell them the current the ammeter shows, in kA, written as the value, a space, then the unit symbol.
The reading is 0.9 kA
